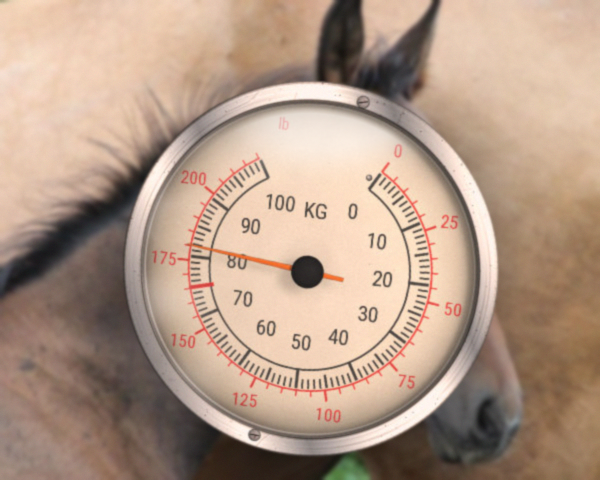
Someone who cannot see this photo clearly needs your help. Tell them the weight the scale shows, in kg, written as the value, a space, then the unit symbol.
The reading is 82 kg
